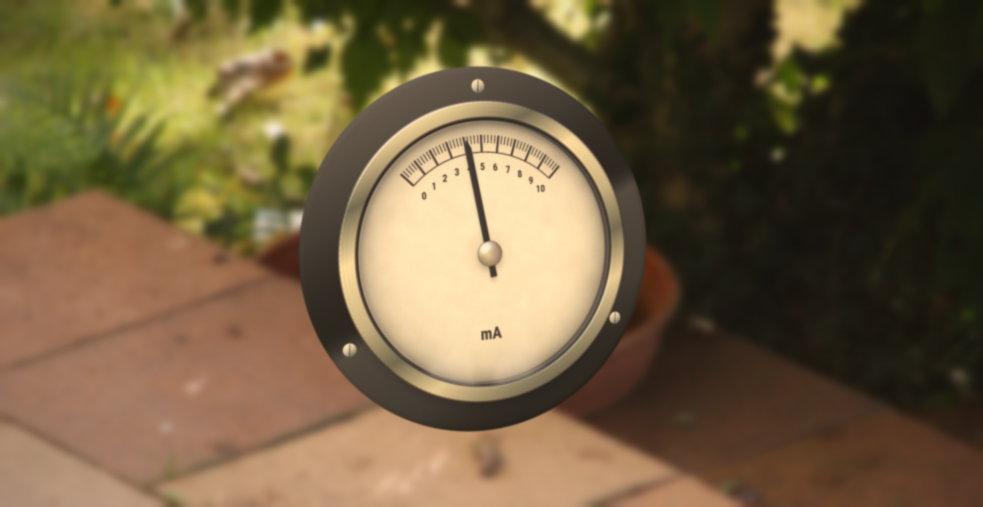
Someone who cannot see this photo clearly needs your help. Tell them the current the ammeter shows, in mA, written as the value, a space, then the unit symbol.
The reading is 4 mA
